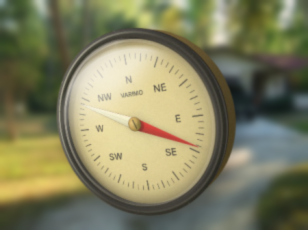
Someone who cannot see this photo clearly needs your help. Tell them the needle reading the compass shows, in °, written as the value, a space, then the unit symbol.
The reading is 115 °
